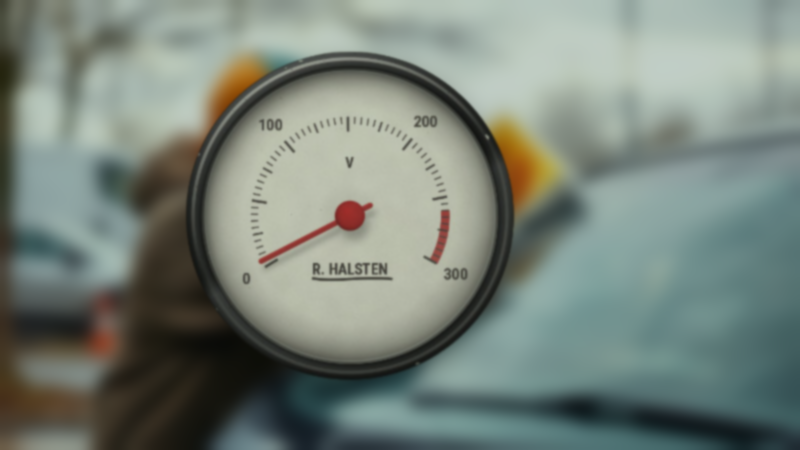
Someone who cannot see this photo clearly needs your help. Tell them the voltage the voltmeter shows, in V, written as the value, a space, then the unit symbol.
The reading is 5 V
